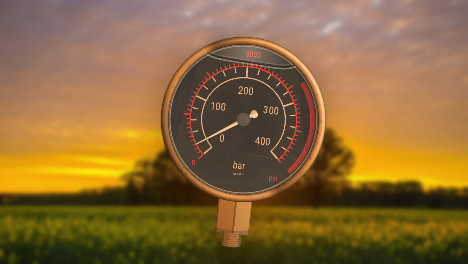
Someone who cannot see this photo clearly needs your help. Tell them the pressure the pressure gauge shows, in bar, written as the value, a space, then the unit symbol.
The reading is 20 bar
